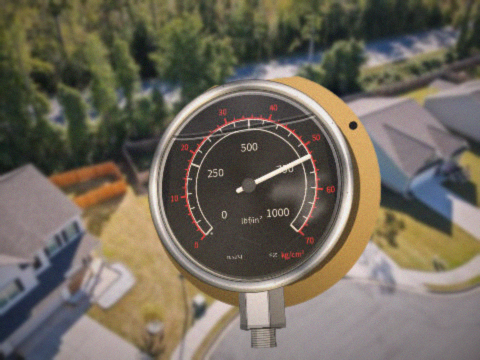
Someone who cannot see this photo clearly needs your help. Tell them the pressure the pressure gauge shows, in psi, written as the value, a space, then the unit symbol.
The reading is 750 psi
